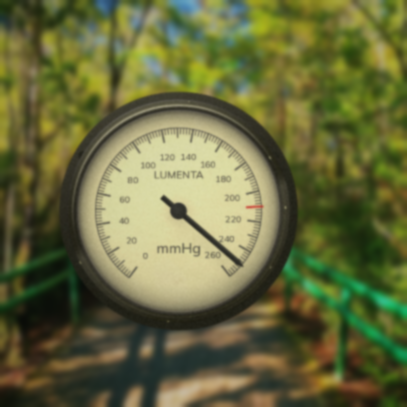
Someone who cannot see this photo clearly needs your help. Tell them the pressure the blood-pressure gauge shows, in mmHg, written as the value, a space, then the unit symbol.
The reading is 250 mmHg
